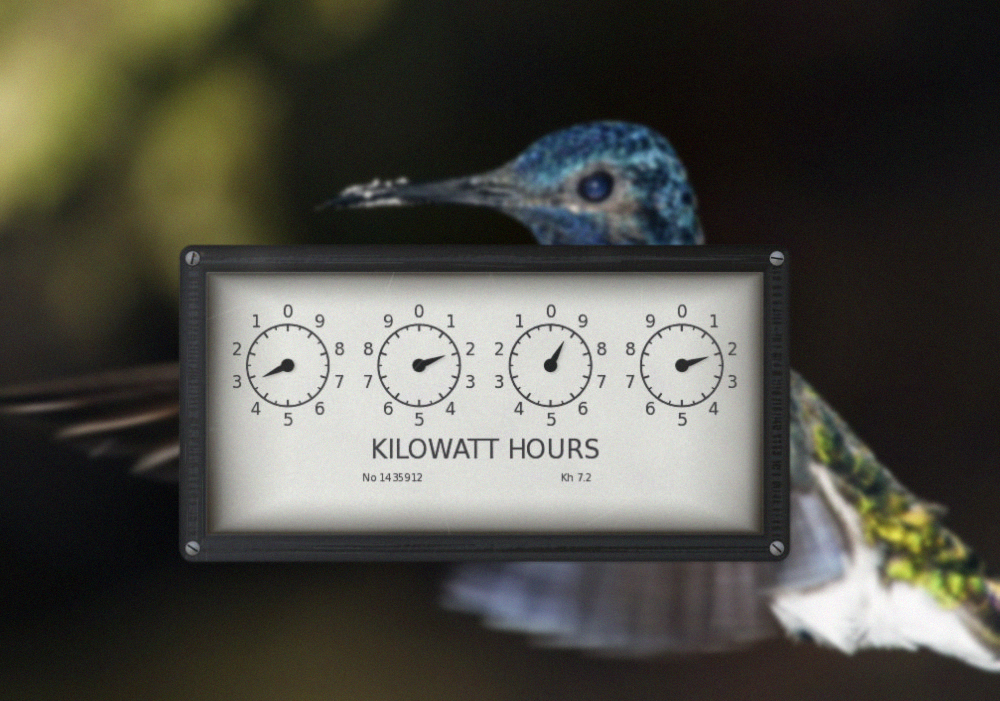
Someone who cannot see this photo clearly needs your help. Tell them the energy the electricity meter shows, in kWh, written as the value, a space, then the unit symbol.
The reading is 3192 kWh
